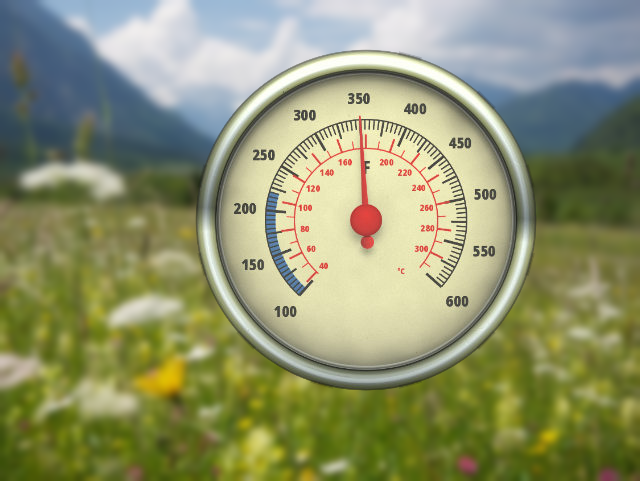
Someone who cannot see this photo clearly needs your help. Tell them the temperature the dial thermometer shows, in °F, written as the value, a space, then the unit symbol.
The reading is 350 °F
